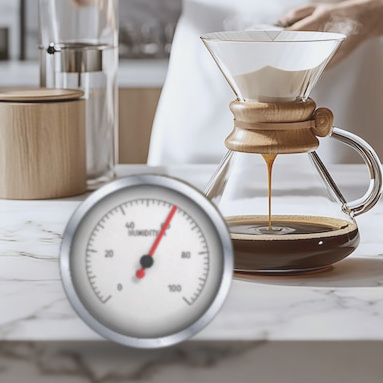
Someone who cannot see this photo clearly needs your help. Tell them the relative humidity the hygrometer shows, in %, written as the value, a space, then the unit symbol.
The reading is 60 %
